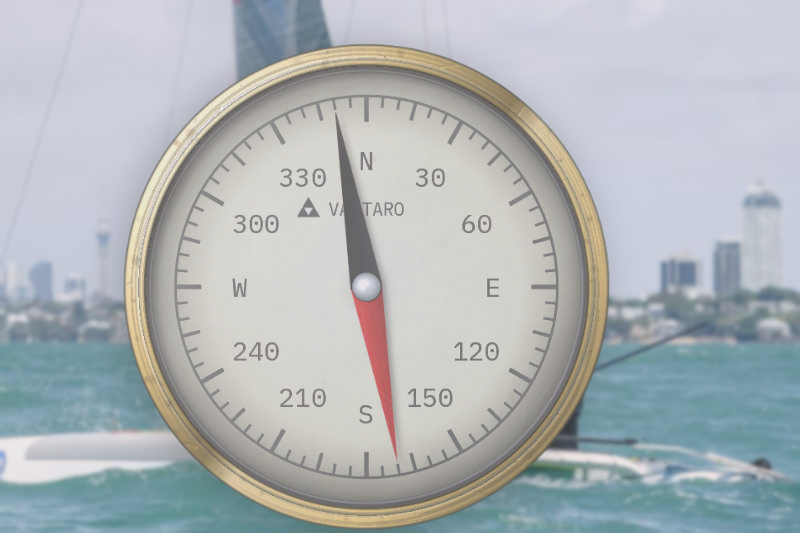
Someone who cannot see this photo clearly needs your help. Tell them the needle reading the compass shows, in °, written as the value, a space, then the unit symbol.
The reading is 170 °
